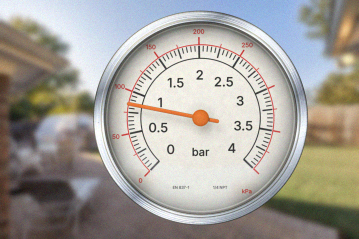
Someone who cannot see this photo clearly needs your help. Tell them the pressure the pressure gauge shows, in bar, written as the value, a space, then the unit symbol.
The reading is 0.85 bar
